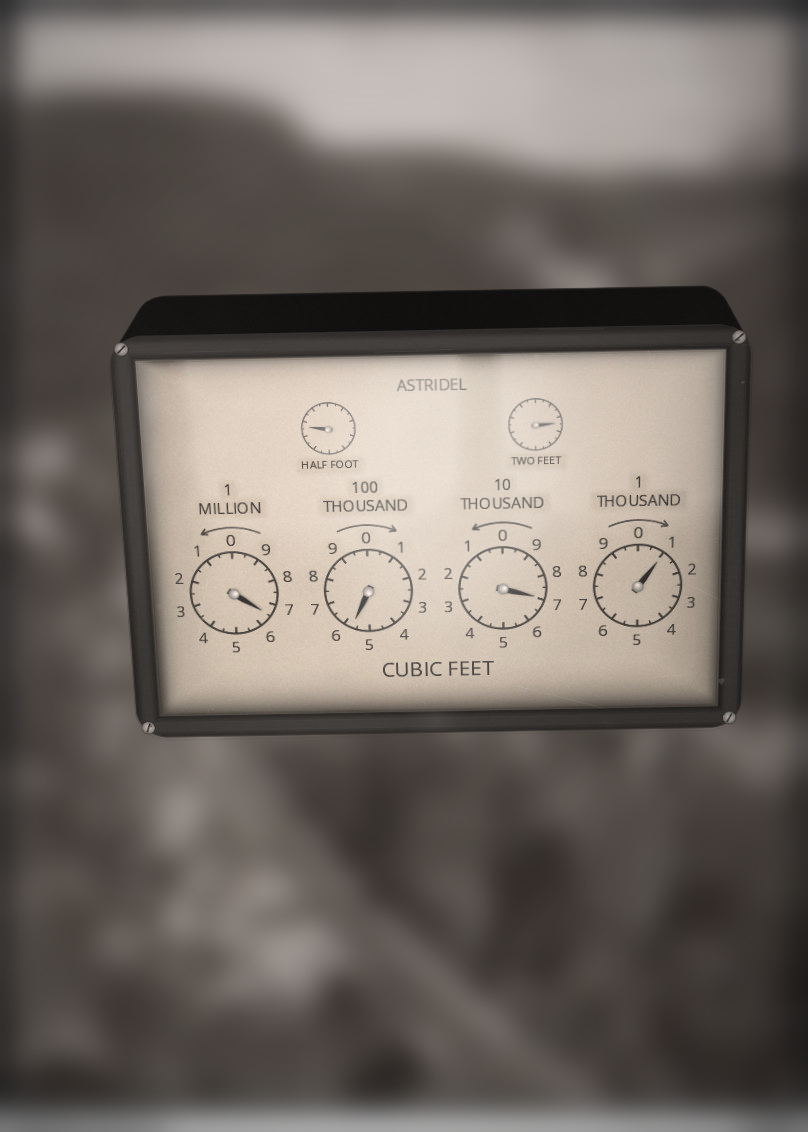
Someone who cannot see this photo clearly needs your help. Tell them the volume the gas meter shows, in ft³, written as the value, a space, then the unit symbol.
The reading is 657100 ft³
